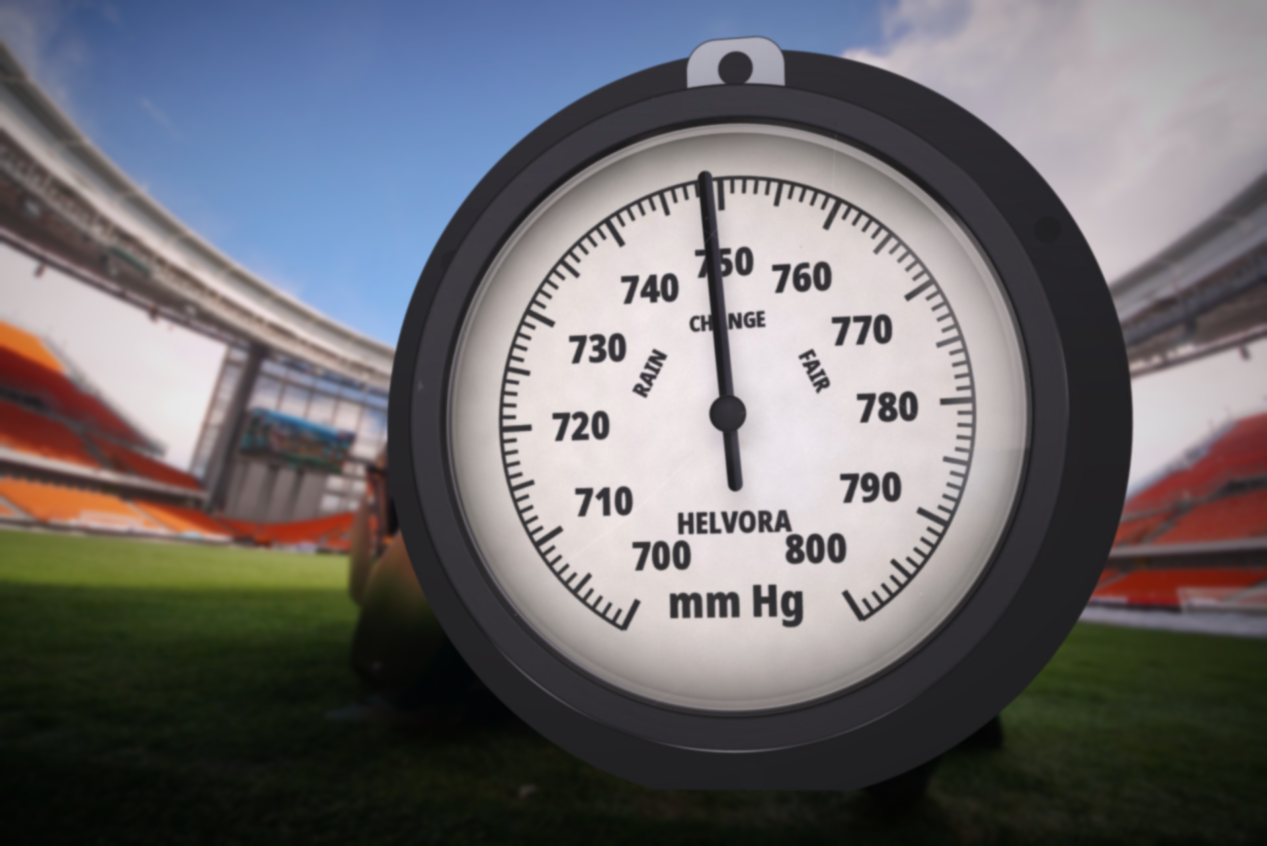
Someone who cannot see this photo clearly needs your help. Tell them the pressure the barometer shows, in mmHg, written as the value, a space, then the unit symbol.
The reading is 749 mmHg
